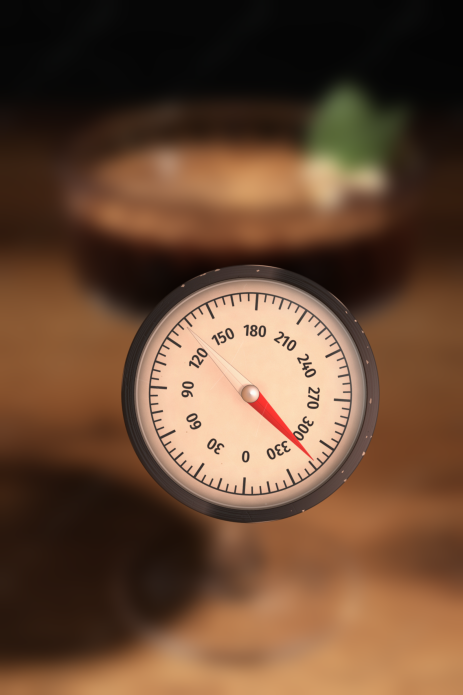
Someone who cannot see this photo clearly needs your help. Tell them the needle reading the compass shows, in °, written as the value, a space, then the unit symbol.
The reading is 312.5 °
